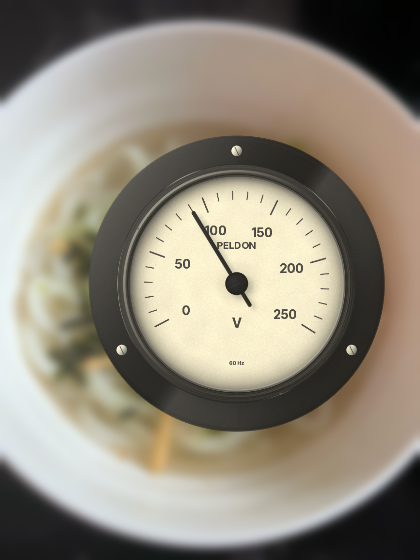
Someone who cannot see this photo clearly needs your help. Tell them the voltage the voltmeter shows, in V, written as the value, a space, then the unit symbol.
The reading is 90 V
